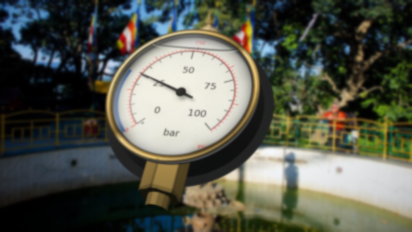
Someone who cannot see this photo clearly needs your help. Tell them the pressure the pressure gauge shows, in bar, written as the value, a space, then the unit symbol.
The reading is 25 bar
